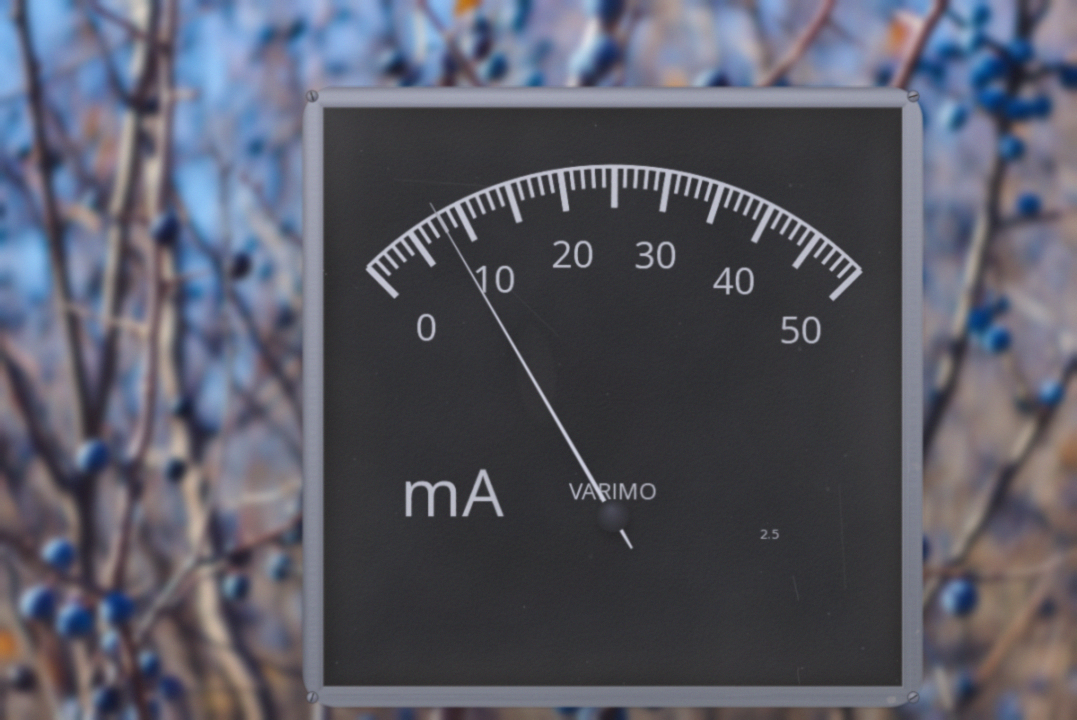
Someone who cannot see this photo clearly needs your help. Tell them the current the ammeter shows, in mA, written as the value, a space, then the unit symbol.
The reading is 8 mA
